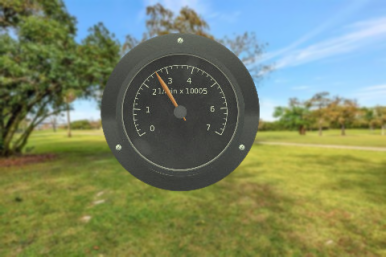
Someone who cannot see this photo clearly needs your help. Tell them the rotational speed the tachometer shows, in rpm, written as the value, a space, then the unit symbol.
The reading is 2600 rpm
